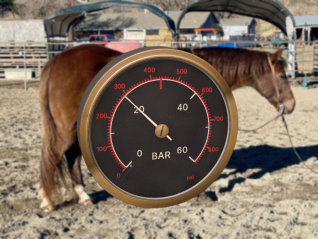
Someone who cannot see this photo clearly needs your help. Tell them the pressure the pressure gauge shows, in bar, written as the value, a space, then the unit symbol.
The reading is 20 bar
